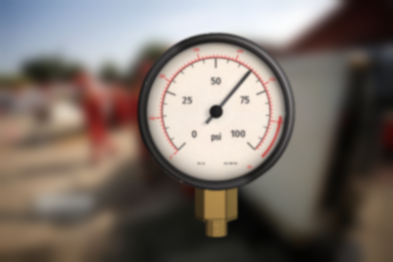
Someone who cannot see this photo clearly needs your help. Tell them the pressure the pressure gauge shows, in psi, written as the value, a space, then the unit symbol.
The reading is 65 psi
